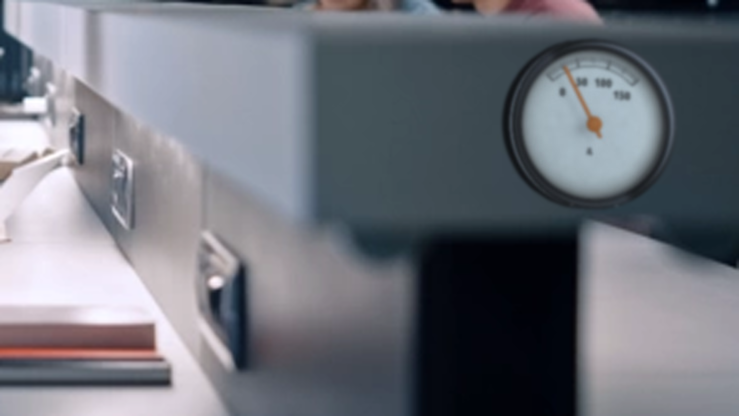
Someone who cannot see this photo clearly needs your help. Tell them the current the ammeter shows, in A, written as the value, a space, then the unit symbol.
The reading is 25 A
